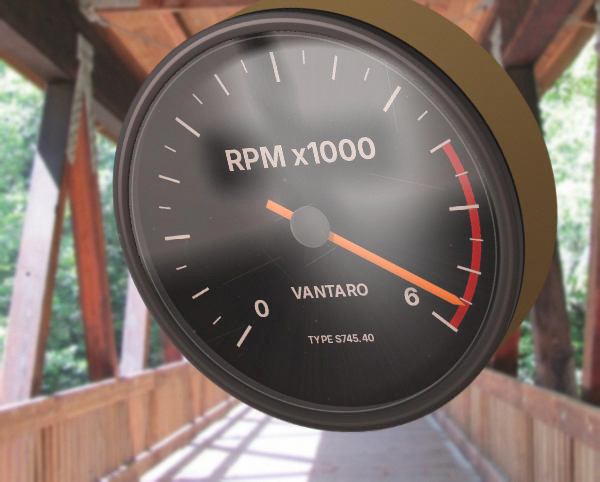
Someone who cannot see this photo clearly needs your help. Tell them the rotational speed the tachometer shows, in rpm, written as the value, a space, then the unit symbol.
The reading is 5750 rpm
